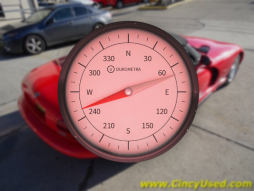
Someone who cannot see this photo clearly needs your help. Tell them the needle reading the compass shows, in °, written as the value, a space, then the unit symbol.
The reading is 250 °
